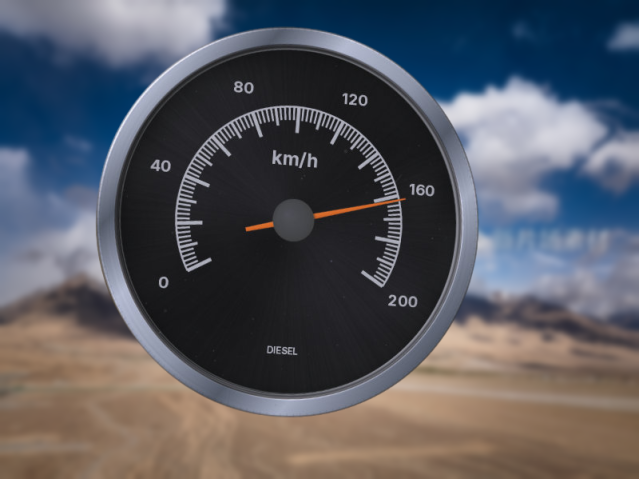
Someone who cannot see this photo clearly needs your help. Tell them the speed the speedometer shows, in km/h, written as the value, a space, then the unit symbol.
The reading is 162 km/h
